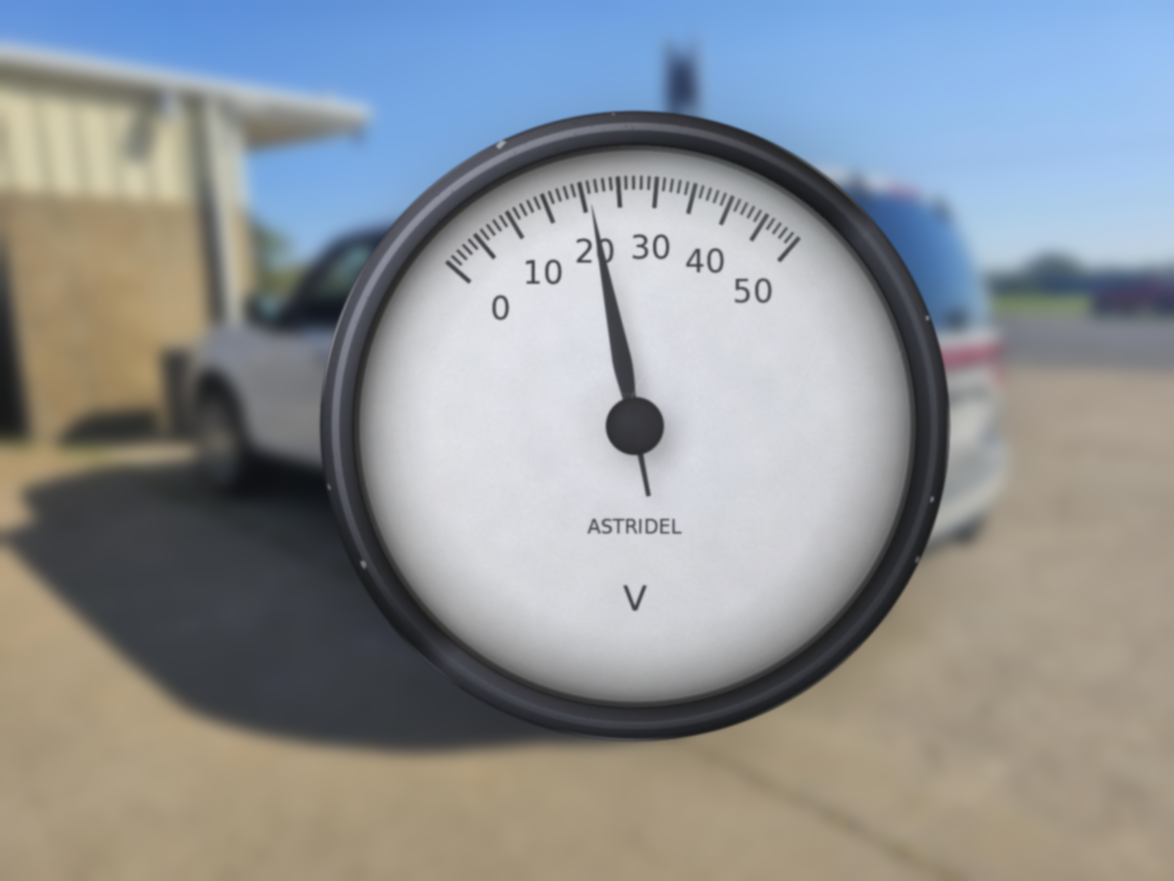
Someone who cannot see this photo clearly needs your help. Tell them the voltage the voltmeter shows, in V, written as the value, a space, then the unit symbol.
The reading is 21 V
